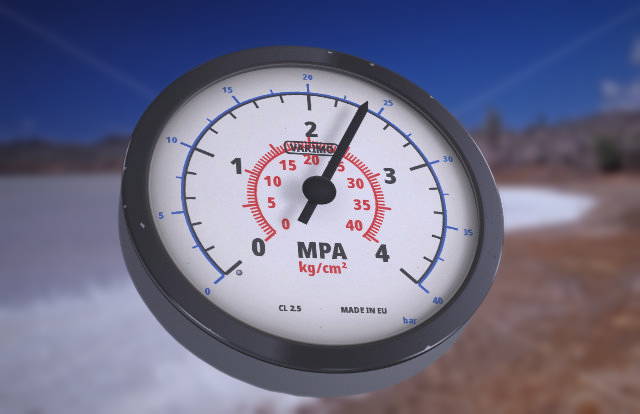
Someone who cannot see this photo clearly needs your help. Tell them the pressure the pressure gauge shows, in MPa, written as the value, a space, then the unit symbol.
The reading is 2.4 MPa
